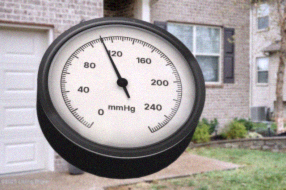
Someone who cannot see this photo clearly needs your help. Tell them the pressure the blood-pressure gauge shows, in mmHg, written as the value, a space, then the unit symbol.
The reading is 110 mmHg
